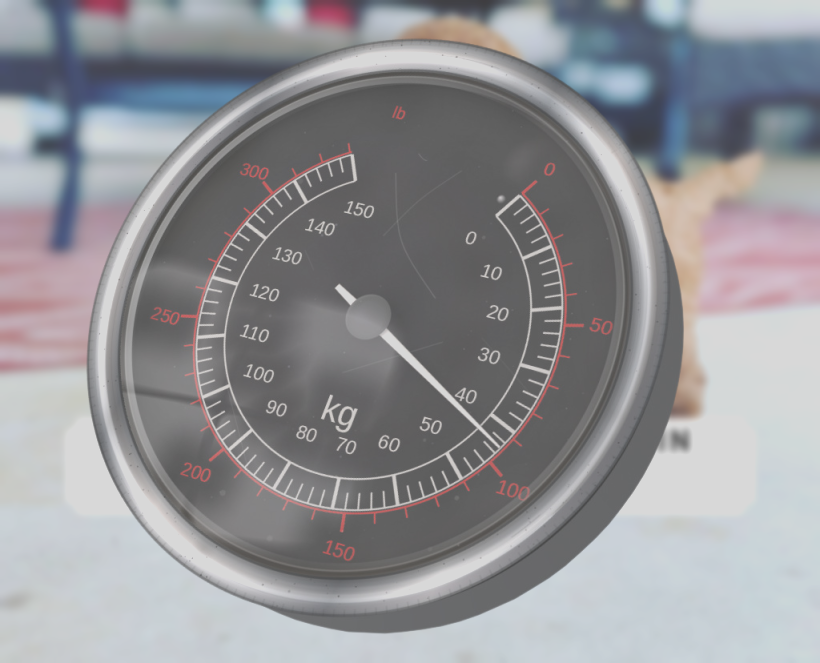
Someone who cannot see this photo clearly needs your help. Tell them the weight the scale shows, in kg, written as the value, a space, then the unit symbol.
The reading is 43 kg
